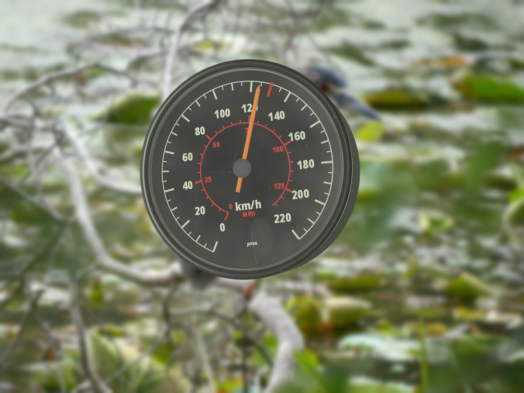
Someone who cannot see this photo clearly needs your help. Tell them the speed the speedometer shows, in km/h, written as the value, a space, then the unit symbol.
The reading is 125 km/h
